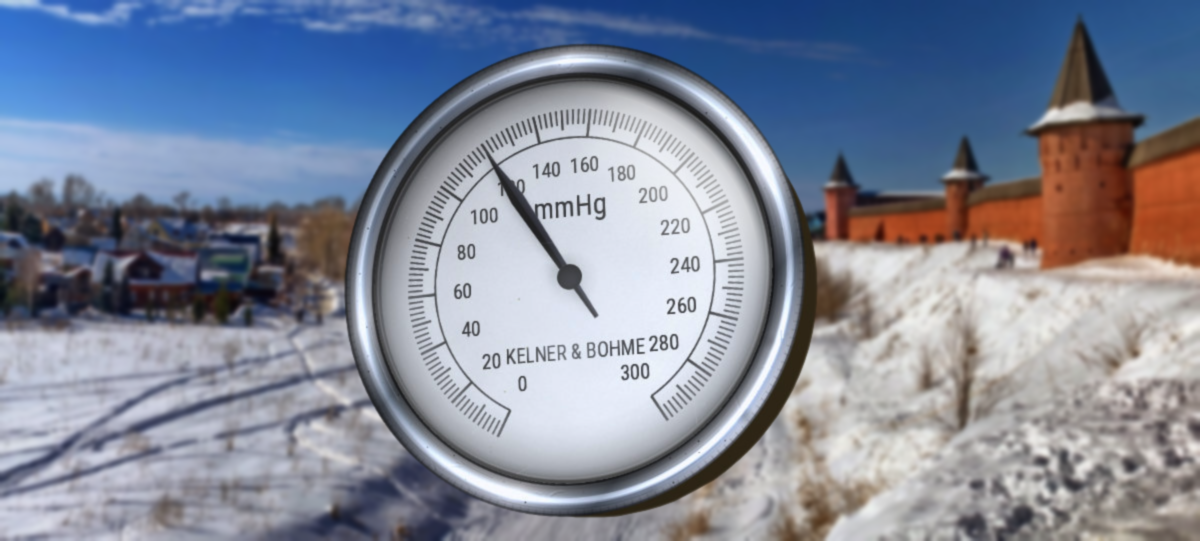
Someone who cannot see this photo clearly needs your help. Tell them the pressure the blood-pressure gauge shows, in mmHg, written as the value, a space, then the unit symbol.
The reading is 120 mmHg
